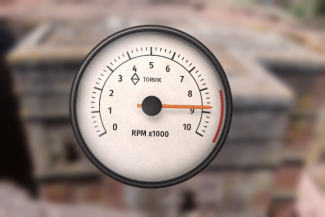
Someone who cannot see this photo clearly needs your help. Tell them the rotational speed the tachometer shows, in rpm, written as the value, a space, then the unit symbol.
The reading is 8800 rpm
